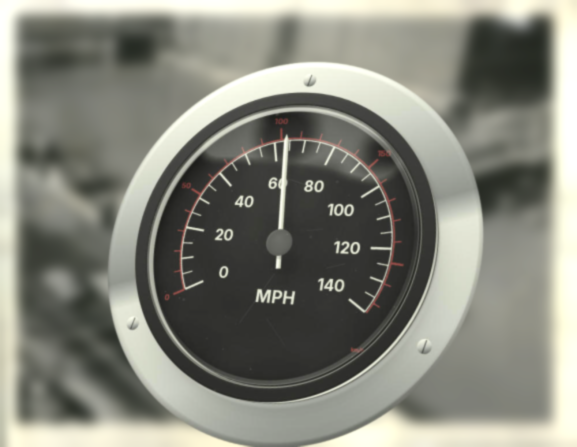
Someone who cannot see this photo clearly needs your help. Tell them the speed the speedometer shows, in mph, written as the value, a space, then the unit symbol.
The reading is 65 mph
